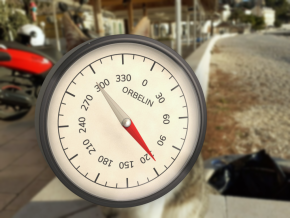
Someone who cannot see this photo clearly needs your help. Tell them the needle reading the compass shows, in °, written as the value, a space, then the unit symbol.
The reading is 115 °
